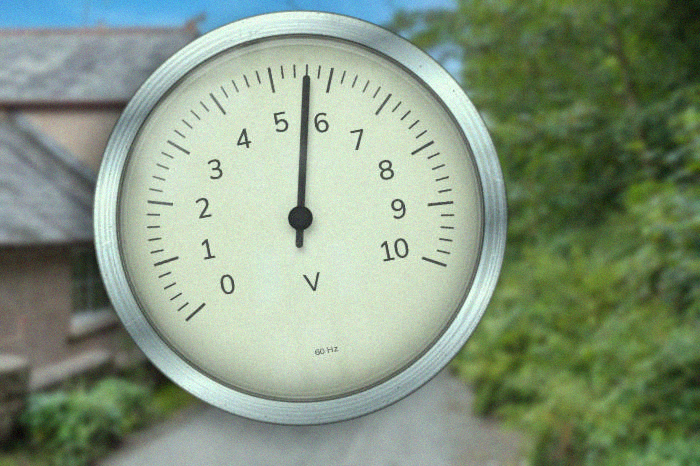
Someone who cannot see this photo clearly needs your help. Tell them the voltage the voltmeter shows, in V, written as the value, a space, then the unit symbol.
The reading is 5.6 V
